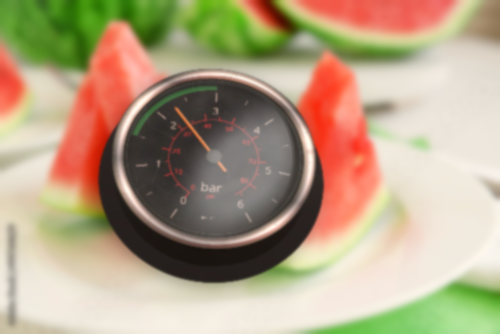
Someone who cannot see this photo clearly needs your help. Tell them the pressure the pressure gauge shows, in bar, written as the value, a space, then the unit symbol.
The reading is 2.25 bar
